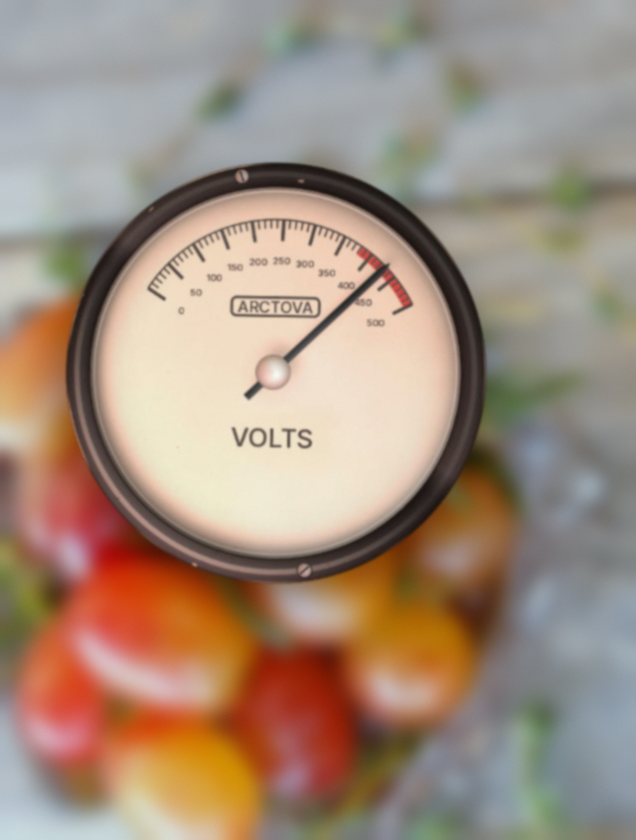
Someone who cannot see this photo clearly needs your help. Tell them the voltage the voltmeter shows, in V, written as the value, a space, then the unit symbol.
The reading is 430 V
